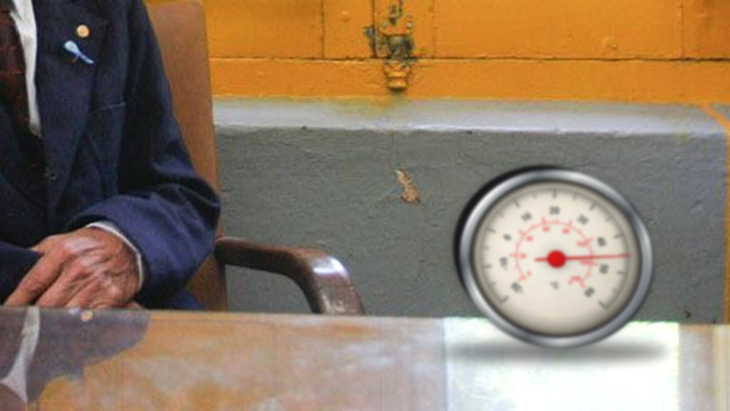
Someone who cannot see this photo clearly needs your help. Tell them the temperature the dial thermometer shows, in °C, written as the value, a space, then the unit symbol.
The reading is 45 °C
